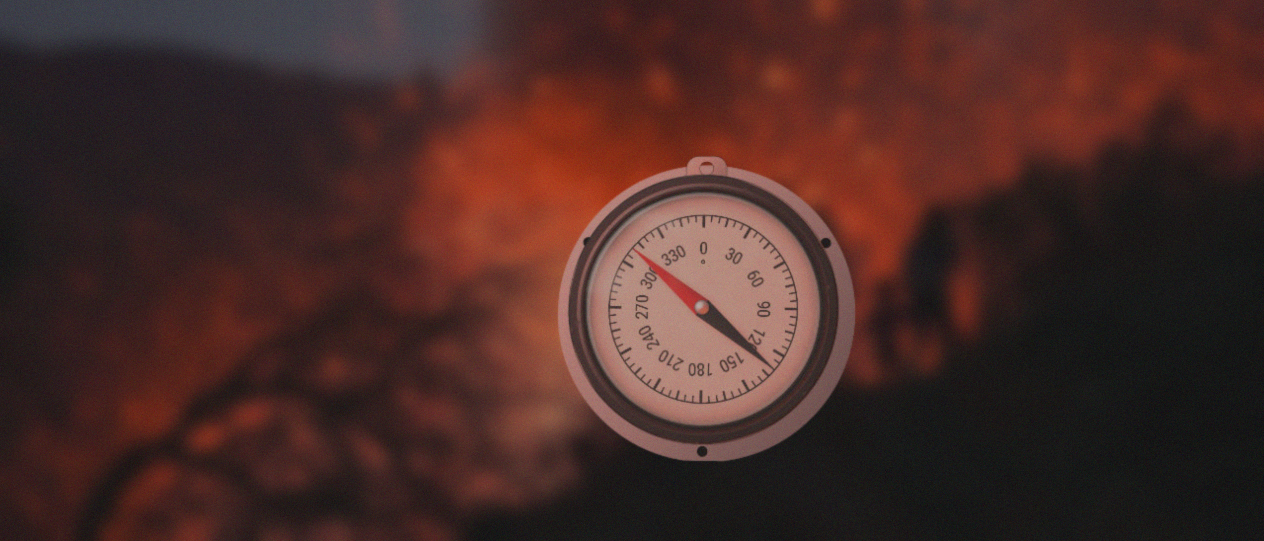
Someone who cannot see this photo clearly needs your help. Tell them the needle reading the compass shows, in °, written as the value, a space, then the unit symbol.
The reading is 310 °
